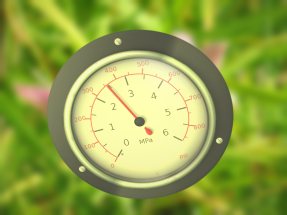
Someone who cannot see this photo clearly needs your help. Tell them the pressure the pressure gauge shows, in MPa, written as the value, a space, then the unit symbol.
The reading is 2.5 MPa
